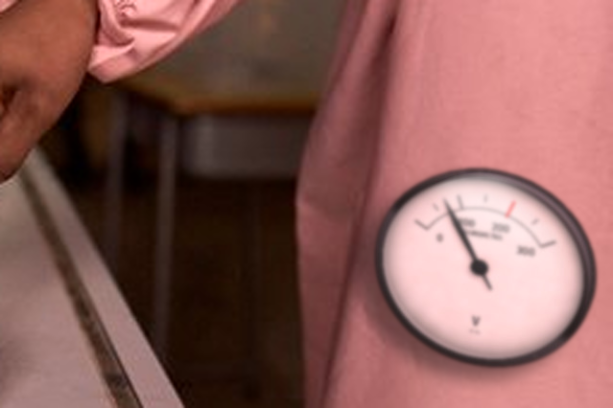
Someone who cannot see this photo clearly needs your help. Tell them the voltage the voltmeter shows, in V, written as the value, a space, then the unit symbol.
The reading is 75 V
